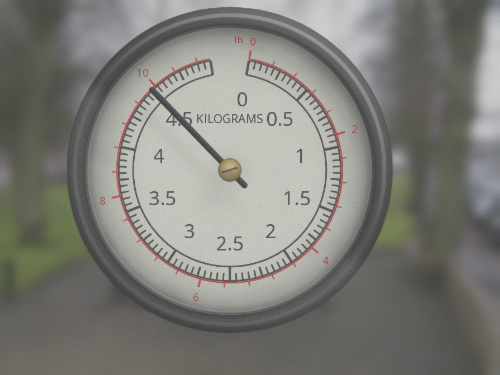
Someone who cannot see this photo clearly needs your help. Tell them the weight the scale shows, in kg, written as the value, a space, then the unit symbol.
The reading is 4.5 kg
